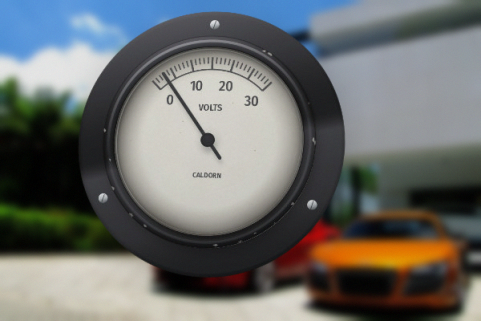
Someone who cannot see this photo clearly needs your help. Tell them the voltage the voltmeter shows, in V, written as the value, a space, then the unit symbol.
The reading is 3 V
